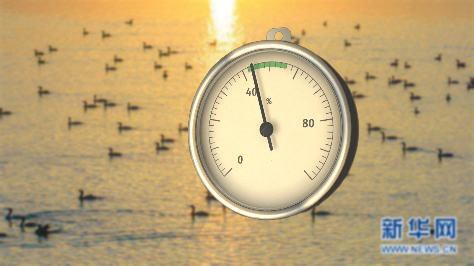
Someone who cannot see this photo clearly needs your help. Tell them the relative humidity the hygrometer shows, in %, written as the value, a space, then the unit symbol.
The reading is 44 %
